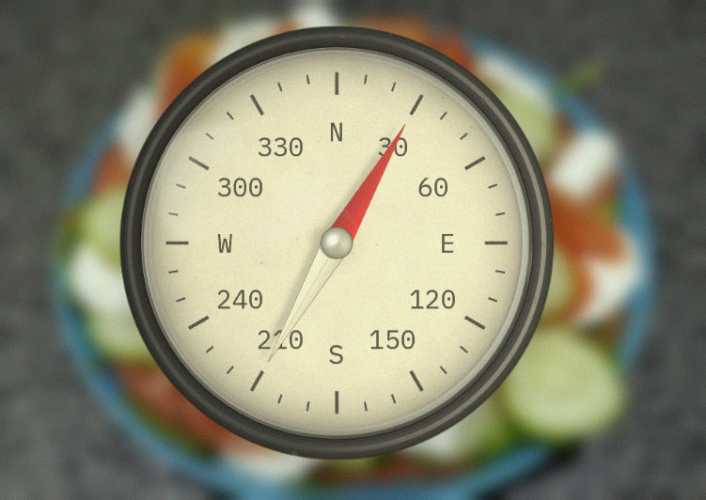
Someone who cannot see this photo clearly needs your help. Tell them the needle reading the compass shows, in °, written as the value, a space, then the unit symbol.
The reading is 30 °
